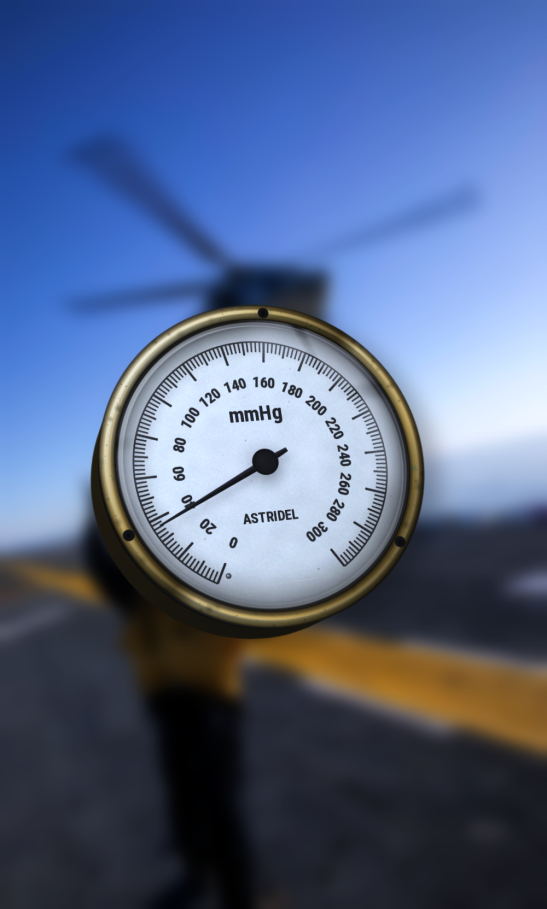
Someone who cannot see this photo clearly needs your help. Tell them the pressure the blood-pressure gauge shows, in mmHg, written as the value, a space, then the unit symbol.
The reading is 36 mmHg
